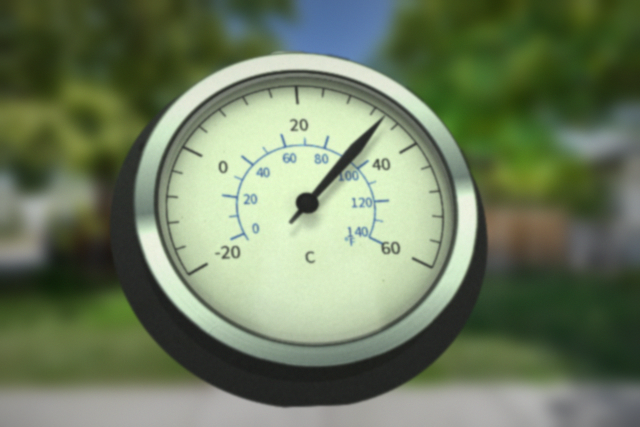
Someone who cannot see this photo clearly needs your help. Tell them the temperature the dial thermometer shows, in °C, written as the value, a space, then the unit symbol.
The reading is 34 °C
